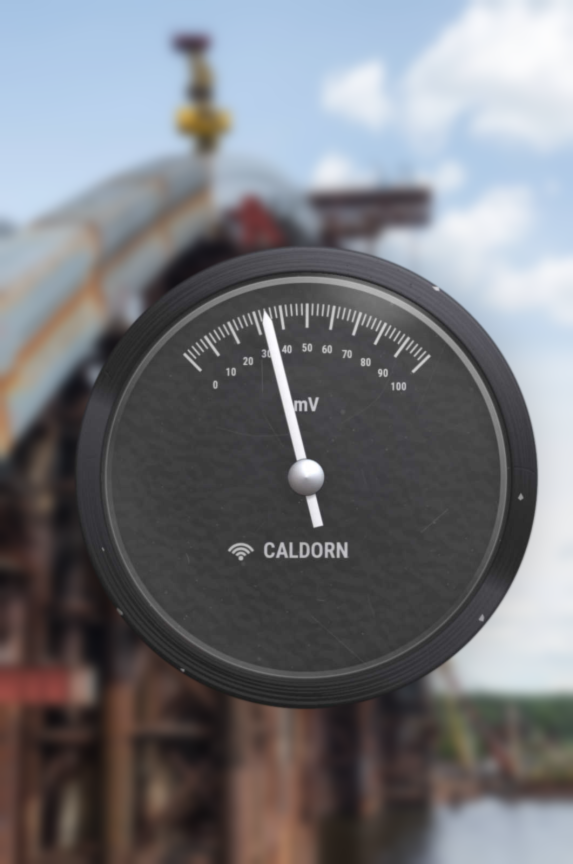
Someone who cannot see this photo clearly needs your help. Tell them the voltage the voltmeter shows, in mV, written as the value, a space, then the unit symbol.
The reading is 34 mV
